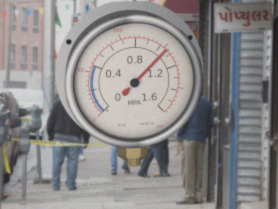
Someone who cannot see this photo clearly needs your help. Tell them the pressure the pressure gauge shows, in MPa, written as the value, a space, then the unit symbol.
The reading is 1.05 MPa
